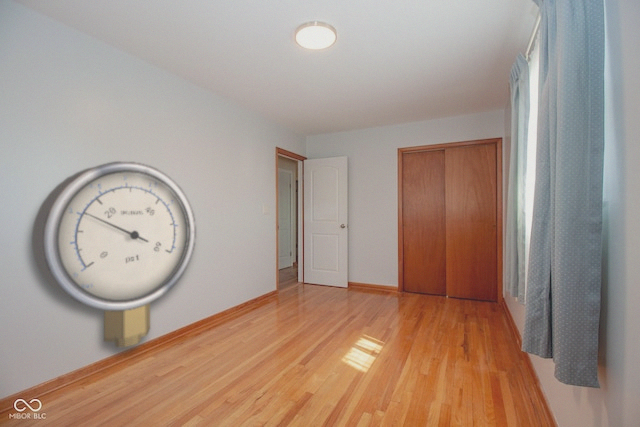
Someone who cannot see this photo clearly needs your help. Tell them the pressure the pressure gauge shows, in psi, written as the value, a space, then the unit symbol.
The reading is 15 psi
